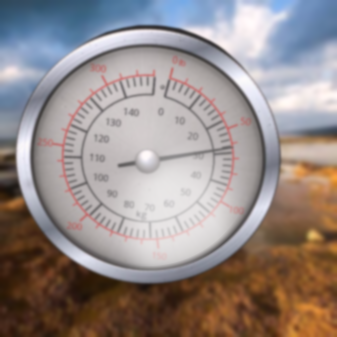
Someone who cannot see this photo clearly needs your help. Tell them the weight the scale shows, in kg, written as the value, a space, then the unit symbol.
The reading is 28 kg
